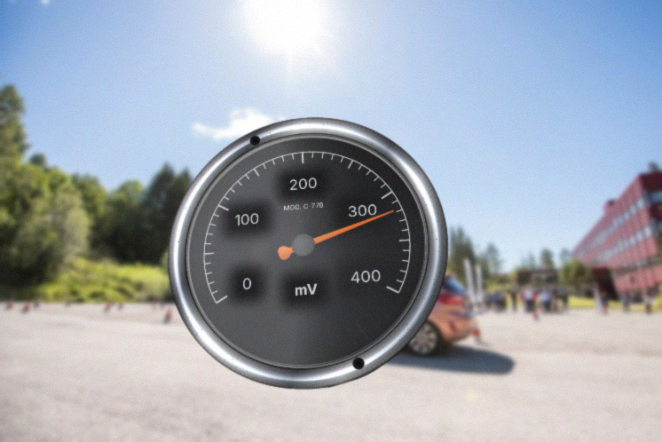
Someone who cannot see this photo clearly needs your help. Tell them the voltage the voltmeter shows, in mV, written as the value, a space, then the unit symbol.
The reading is 320 mV
